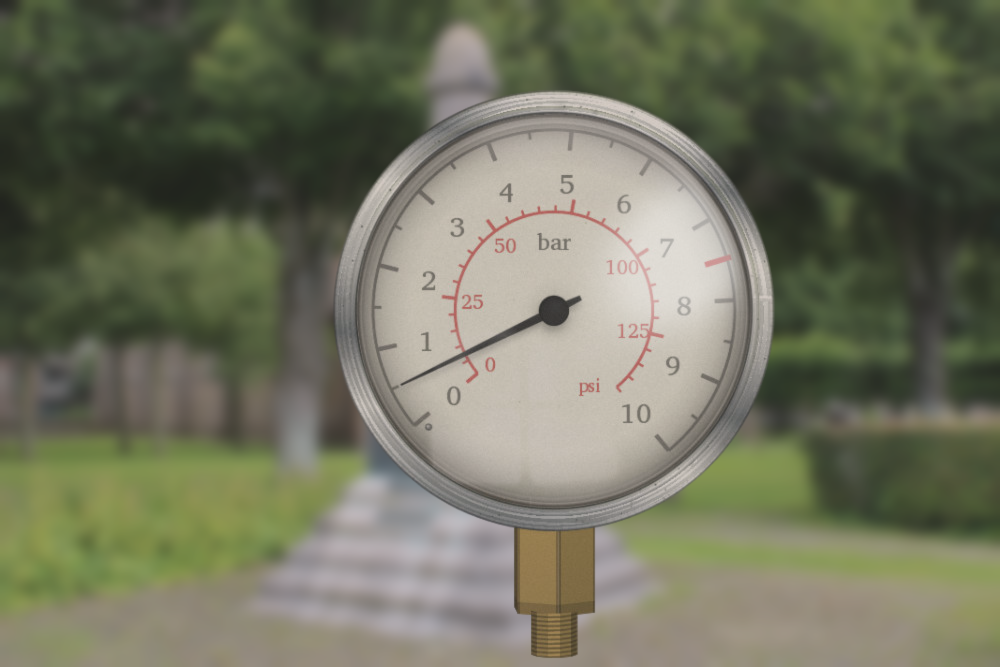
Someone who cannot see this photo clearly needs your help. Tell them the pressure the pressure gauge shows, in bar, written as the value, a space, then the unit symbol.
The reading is 0.5 bar
